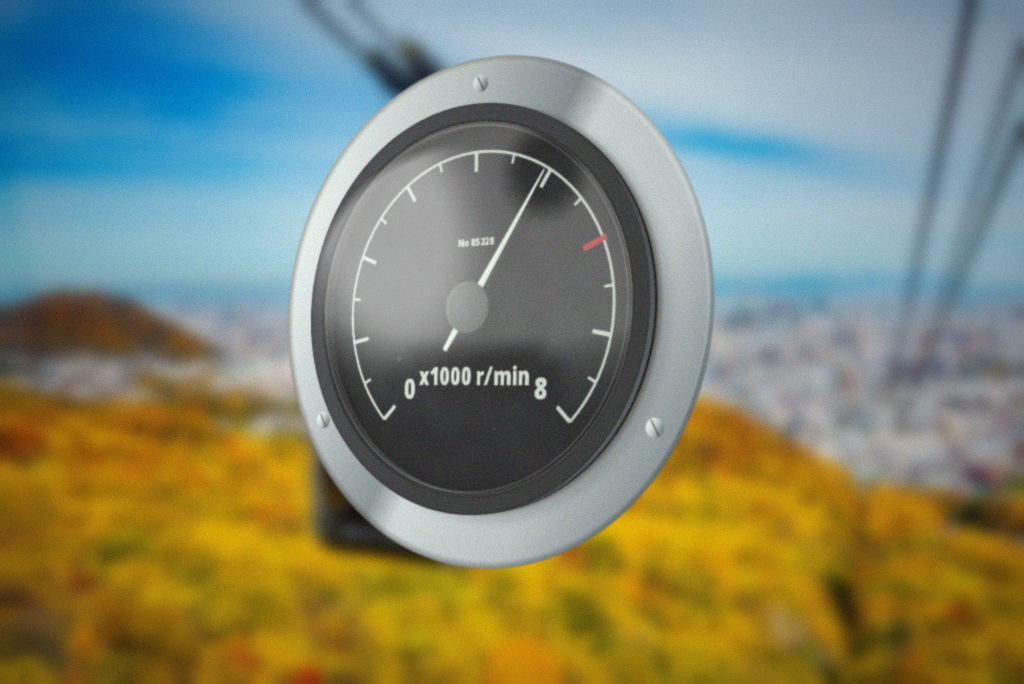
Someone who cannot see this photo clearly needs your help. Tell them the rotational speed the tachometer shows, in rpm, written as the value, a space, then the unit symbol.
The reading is 5000 rpm
